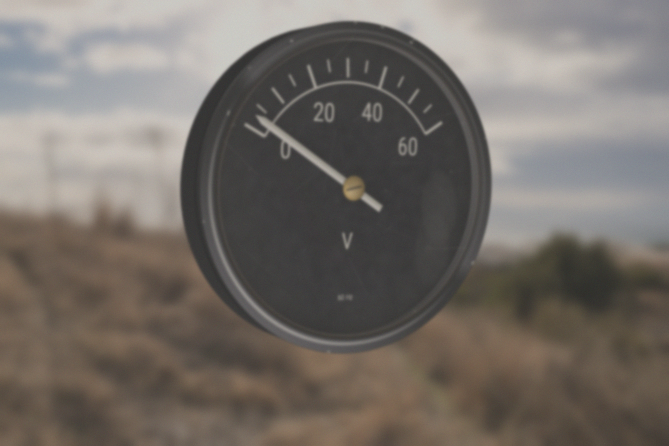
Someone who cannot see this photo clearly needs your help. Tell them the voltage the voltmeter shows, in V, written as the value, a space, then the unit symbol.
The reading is 2.5 V
